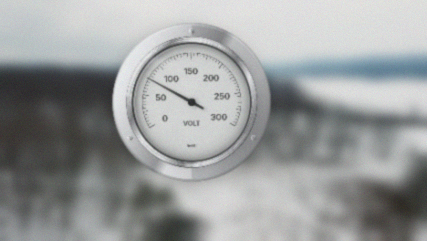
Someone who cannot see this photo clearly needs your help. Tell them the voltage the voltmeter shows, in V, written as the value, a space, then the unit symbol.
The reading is 75 V
